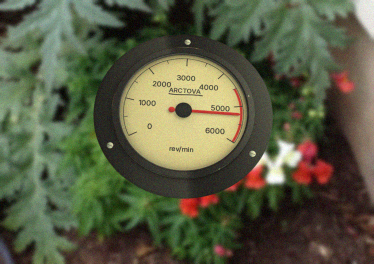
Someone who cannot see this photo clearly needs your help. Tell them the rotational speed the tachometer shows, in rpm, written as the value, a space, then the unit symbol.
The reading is 5250 rpm
